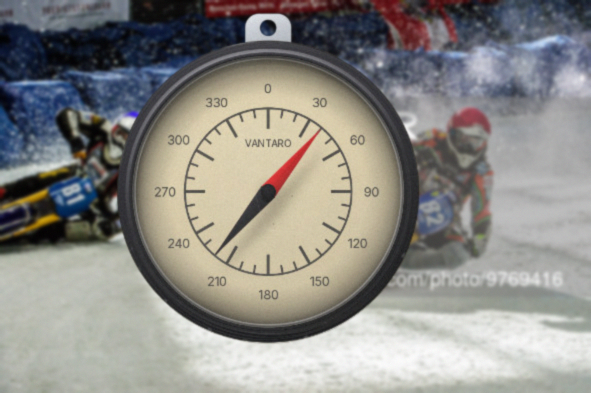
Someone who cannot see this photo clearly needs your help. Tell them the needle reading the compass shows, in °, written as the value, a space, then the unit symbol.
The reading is 40 °
